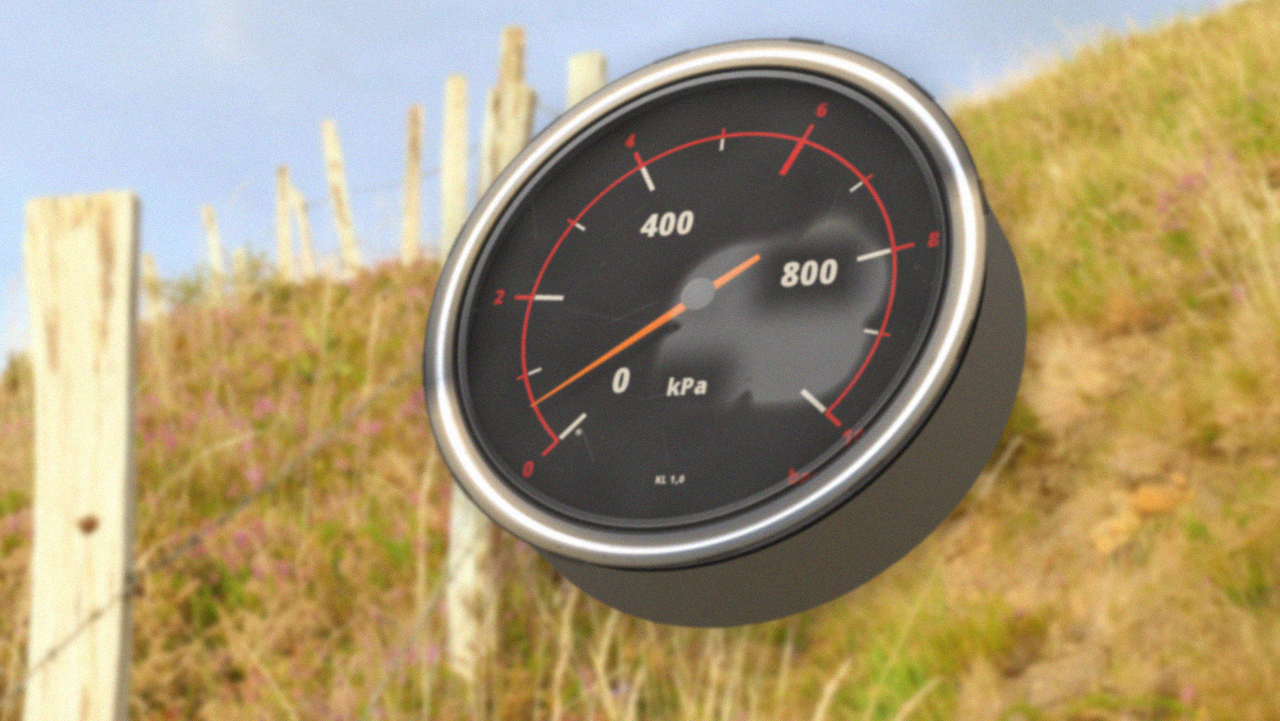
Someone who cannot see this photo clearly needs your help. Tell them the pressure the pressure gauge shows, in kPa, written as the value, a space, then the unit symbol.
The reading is 50 kPa
